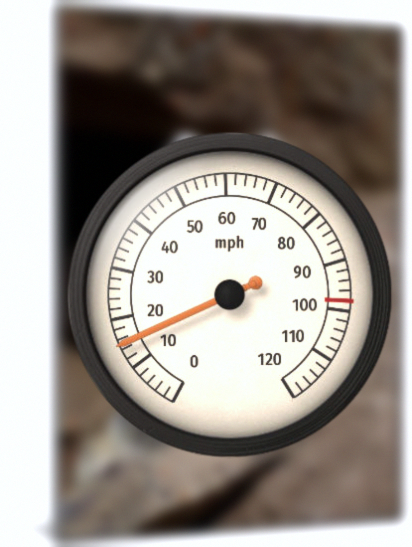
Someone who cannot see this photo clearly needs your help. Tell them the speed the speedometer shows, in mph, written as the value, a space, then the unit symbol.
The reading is 15 mph
